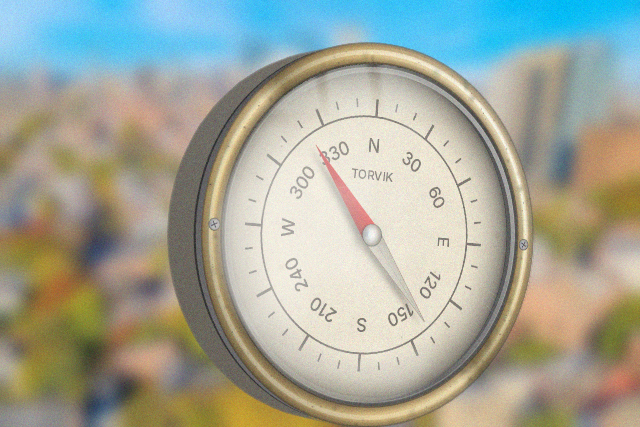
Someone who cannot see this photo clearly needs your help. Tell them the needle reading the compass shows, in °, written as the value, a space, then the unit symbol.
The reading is 320 °
